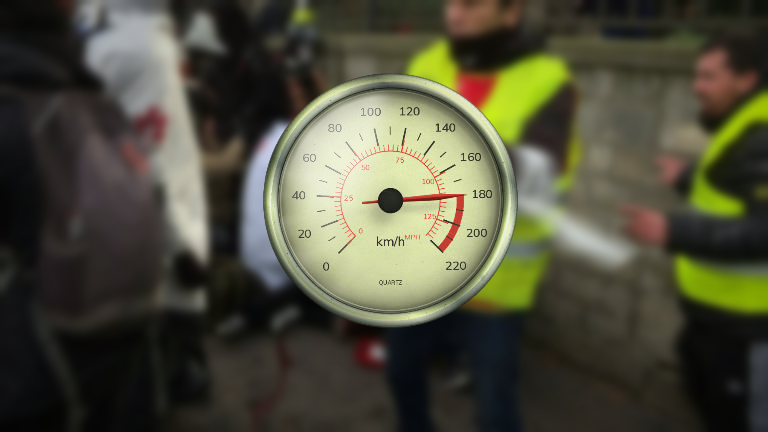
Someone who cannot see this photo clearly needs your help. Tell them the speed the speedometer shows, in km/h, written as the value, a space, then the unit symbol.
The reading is 180 km/h
